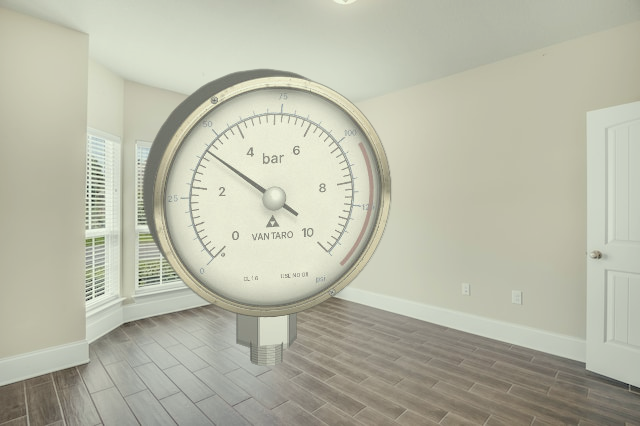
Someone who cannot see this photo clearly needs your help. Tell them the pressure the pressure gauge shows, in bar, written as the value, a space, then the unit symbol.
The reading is 3 bar
